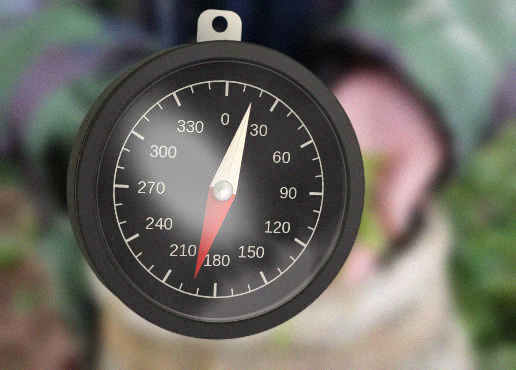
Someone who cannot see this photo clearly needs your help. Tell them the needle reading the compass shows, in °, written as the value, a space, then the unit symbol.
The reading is 195 °
